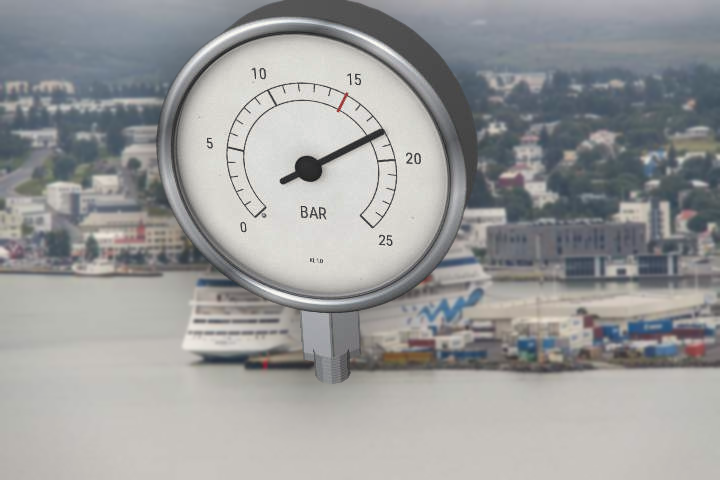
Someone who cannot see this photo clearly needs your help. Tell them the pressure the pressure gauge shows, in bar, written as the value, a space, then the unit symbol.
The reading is 18 bar
